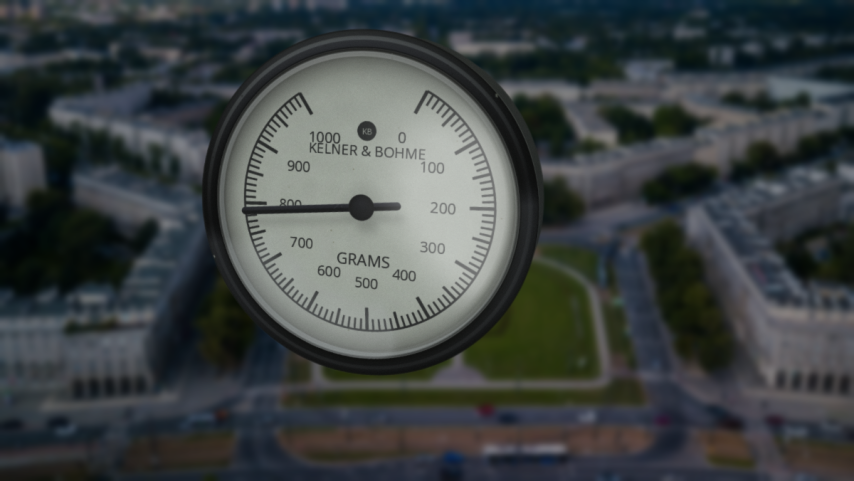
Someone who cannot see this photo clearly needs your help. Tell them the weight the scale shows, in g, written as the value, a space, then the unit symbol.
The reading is 790 g
